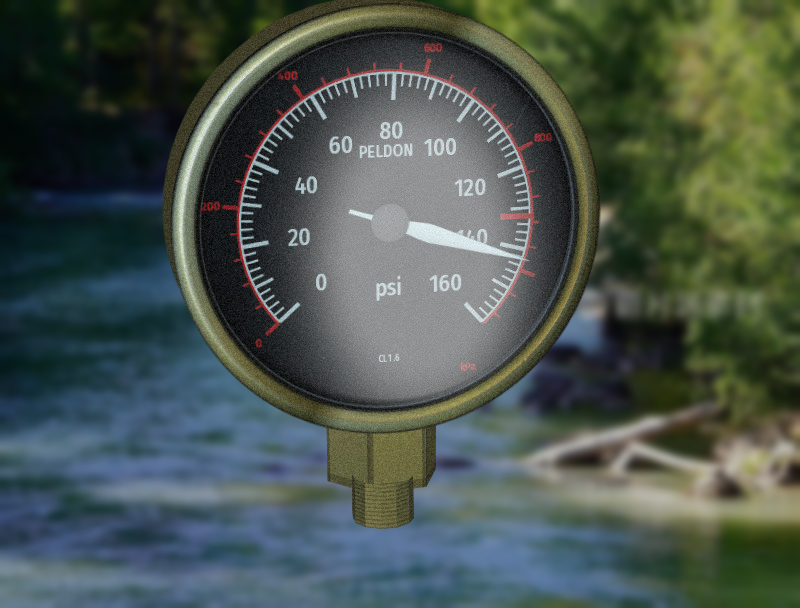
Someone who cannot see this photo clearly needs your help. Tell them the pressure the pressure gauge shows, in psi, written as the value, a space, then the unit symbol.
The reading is 142 psi
